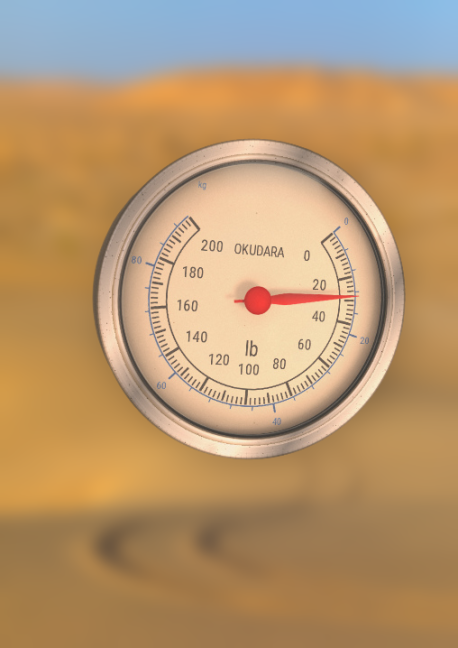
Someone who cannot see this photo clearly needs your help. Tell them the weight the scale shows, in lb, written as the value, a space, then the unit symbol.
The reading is 28 lb
